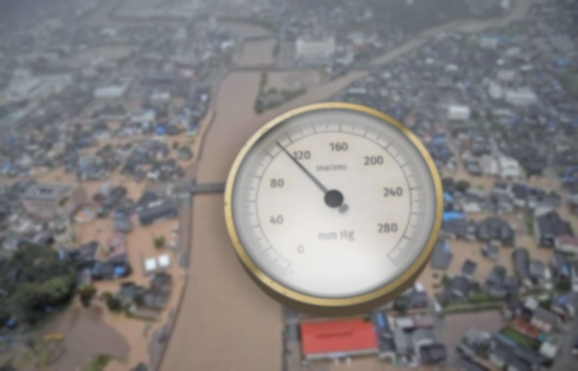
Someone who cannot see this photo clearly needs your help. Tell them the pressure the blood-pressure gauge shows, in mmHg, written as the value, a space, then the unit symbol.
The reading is 110 mmHg
